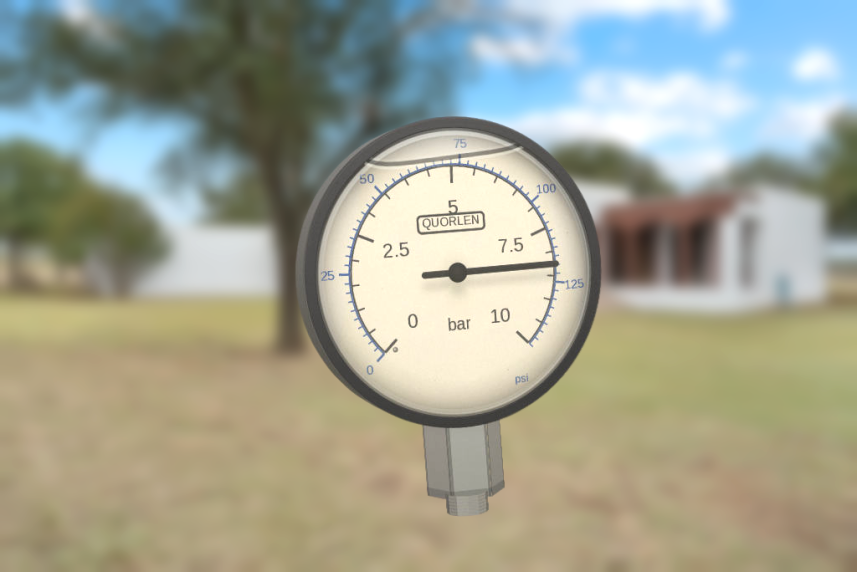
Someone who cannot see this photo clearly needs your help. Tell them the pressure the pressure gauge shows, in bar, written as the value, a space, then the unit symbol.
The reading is 8.25 bar
